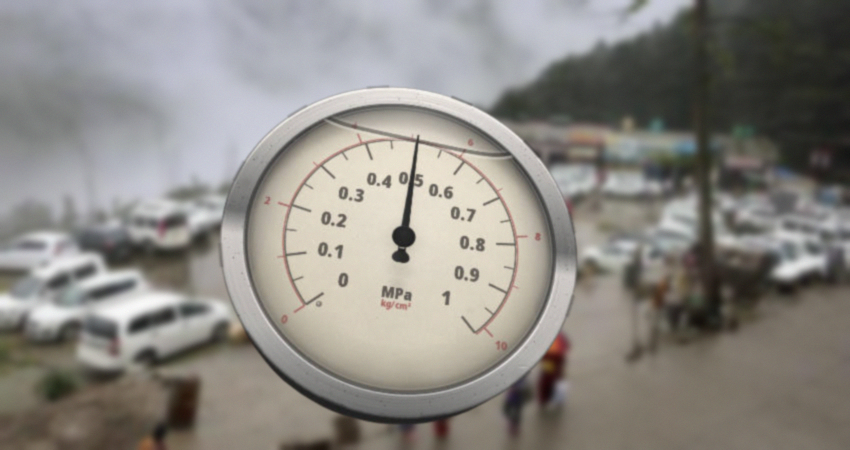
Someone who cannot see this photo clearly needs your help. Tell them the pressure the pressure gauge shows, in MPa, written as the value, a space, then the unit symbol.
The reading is 0.5 MPa
